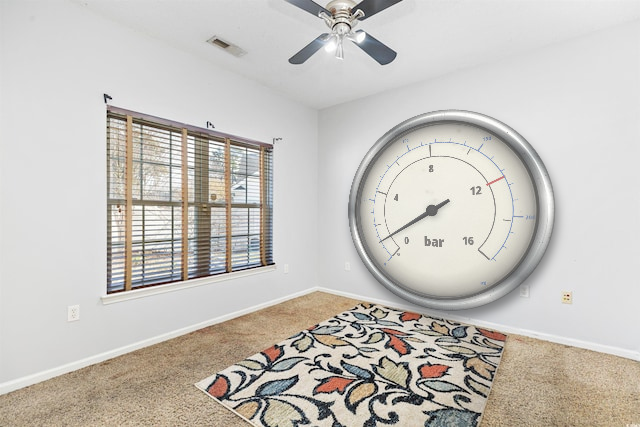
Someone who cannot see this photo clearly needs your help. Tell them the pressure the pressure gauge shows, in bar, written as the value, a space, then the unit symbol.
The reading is 1 bar
